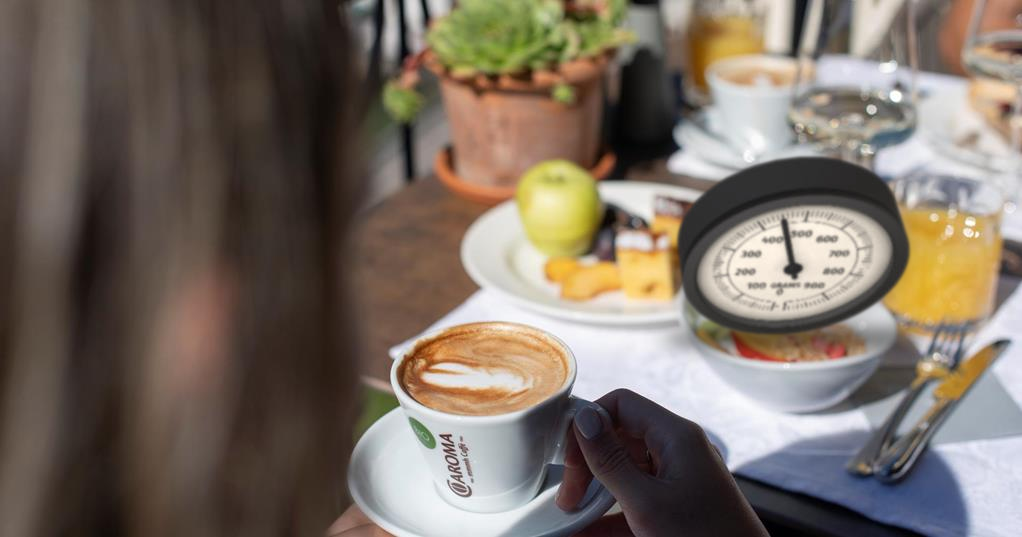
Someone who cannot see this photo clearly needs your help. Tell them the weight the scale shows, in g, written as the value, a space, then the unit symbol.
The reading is 450 g
